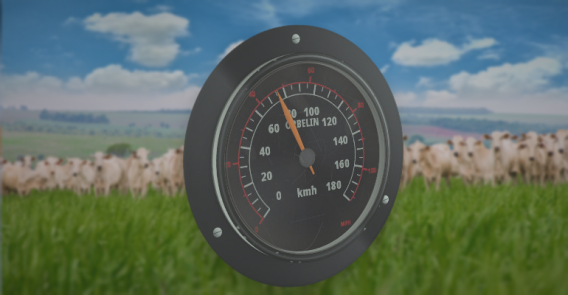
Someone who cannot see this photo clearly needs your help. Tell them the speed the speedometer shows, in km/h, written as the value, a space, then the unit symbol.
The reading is 75 km/h
